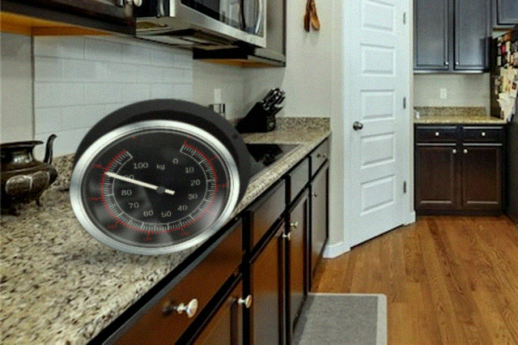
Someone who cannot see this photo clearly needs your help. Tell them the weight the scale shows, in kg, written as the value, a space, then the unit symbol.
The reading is 90 kg
